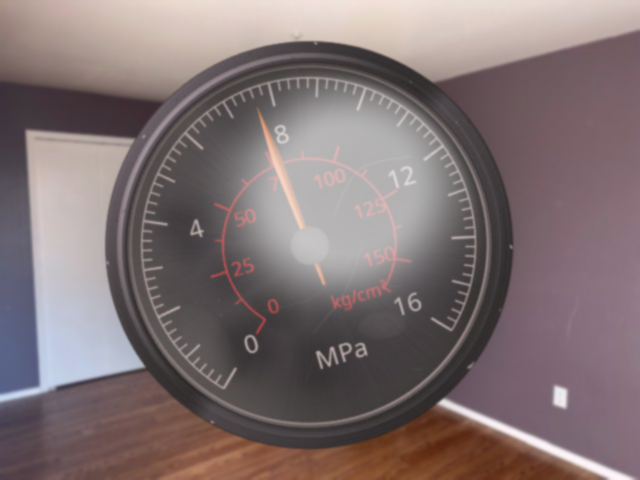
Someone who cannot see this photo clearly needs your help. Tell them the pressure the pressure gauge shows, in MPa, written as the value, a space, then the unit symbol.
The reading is 7.6 MPa
